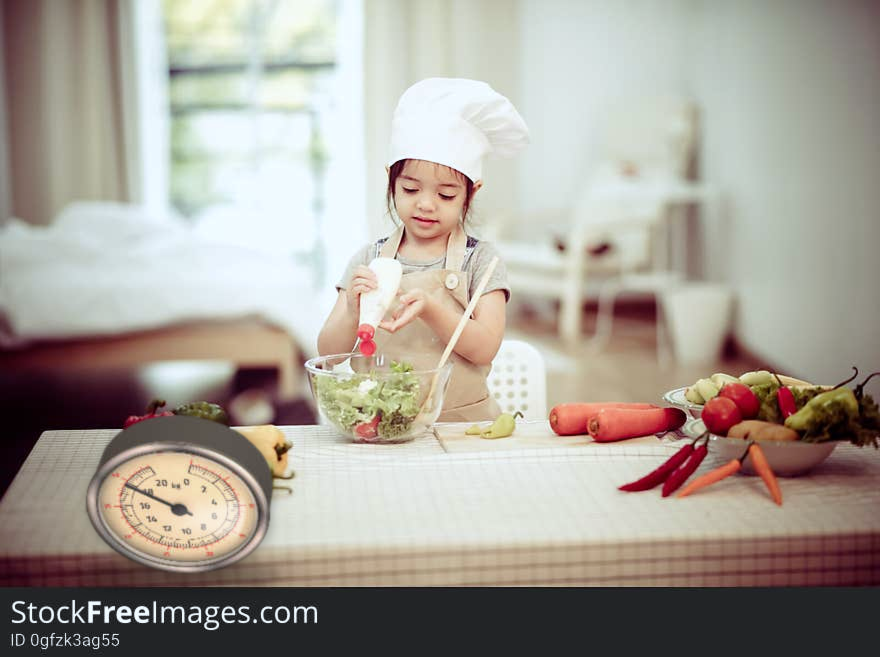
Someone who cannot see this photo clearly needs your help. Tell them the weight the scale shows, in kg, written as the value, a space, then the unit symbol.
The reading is 18 kg
